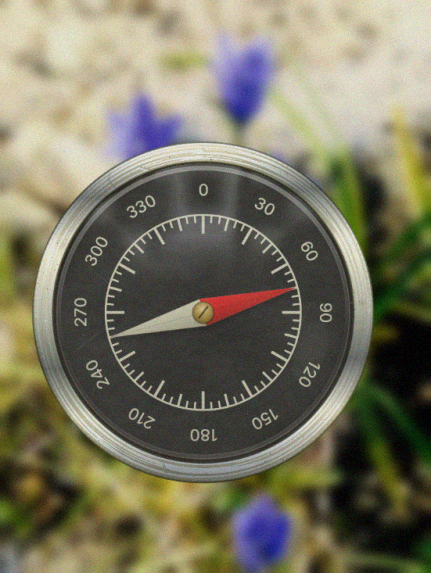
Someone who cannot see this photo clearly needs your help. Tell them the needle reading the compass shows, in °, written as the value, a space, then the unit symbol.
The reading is 75 °
